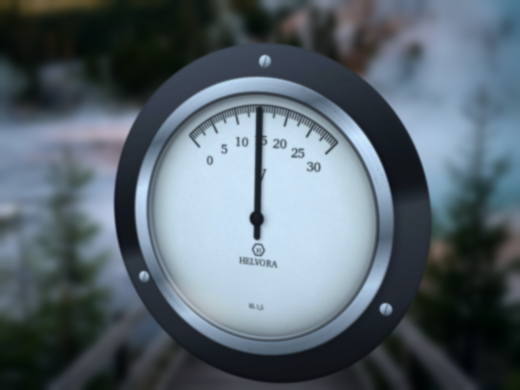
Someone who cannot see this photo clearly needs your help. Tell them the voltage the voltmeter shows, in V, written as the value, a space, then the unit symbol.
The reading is 15 V
